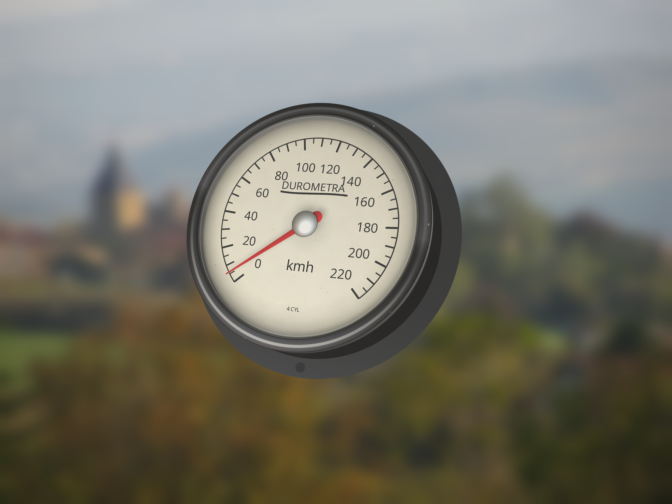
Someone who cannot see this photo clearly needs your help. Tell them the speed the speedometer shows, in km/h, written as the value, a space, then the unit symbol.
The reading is 5 km/h
